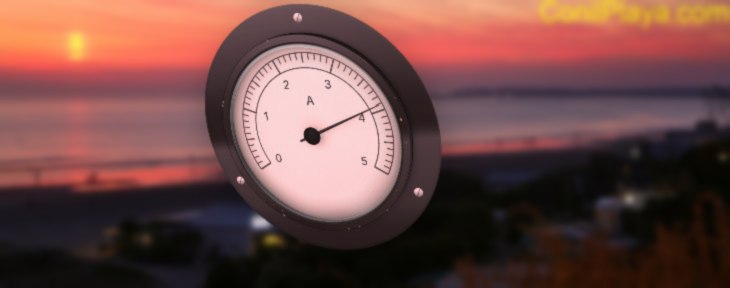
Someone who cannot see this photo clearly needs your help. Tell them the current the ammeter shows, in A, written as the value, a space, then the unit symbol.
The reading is 3.9 A
